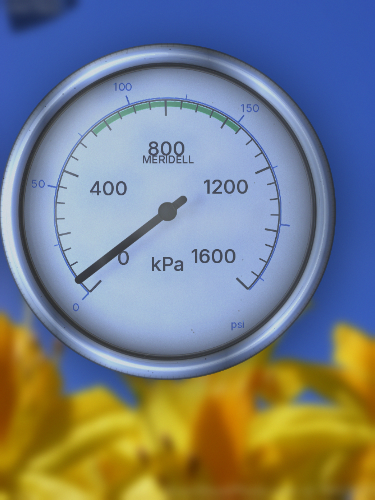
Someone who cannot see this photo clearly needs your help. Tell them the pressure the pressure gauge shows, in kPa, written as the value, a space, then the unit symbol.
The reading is 50 kPa
